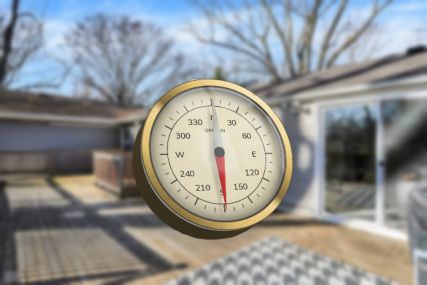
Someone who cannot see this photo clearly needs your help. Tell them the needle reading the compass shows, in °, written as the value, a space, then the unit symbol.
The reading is 180 °
